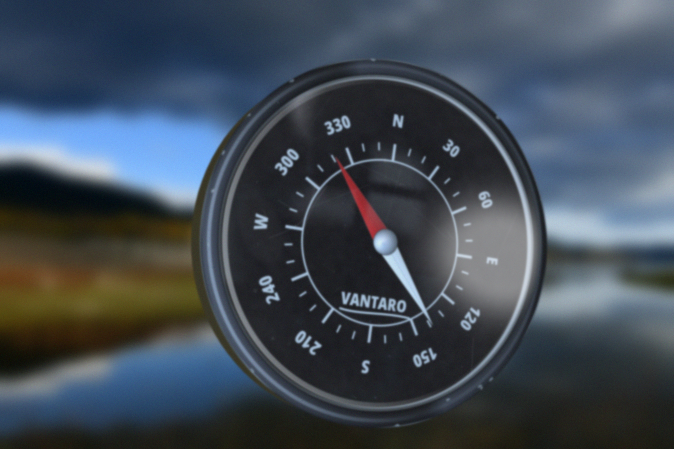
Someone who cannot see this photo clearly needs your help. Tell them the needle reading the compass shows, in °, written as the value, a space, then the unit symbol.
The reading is 320 °
